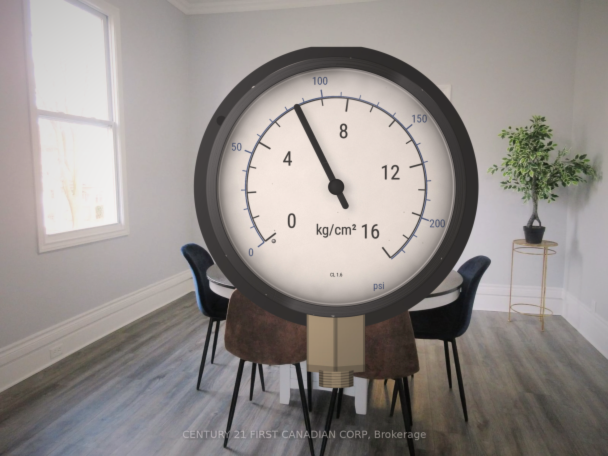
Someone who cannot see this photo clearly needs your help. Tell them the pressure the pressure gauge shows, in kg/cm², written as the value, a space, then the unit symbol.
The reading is 6 kg/cm²
